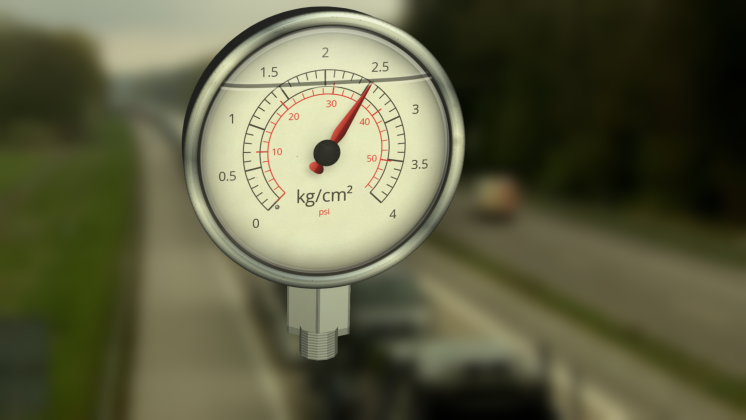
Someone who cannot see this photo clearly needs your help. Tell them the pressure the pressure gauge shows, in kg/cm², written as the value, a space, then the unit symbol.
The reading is 2.5 kg/cm²
